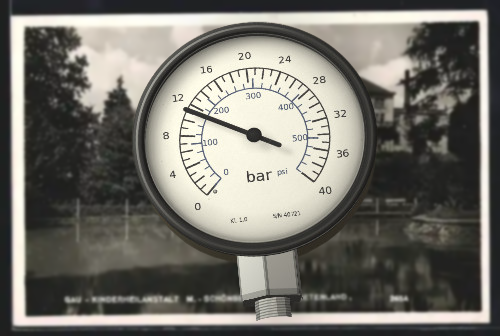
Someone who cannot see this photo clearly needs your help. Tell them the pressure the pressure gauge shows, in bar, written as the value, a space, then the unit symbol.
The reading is 11 bar
